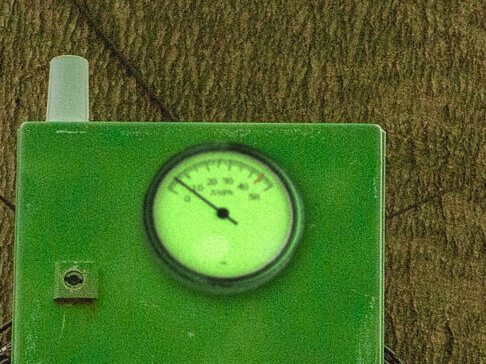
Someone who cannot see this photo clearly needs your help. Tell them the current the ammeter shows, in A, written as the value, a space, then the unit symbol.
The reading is 5 A
